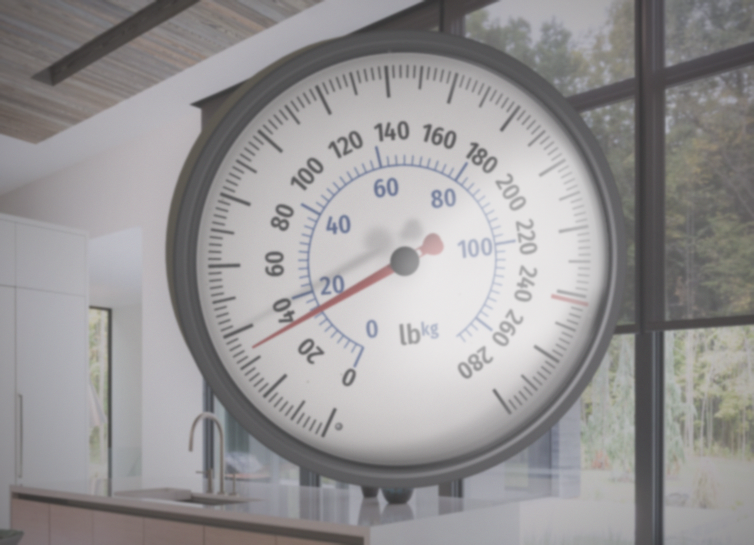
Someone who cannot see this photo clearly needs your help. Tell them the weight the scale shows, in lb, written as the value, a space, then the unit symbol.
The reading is 34 lb
